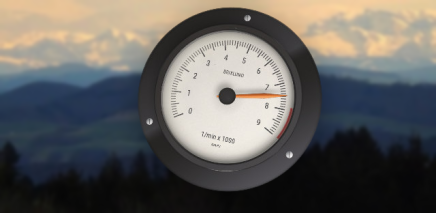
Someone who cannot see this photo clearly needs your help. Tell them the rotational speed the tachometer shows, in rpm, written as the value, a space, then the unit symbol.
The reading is 7500 rpm
